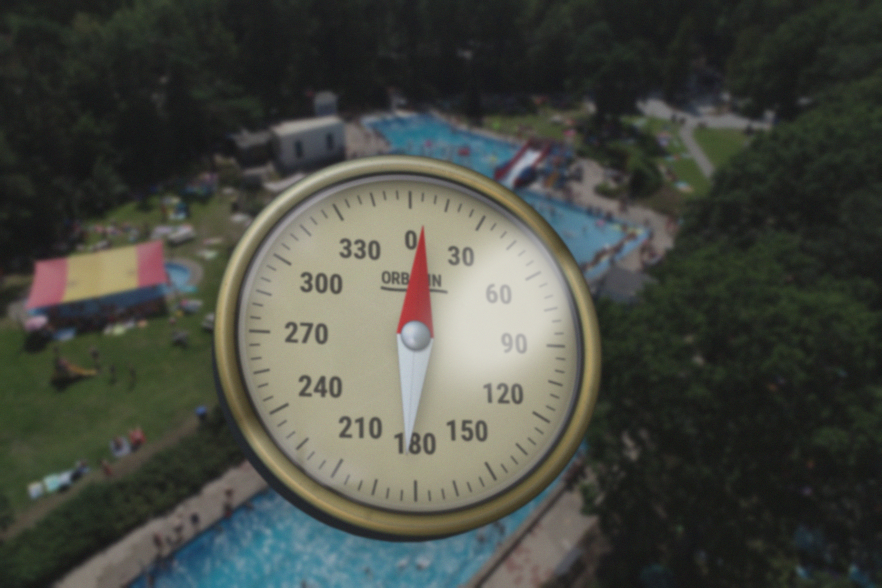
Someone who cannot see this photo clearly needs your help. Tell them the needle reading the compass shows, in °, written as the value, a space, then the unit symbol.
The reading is 5 °
